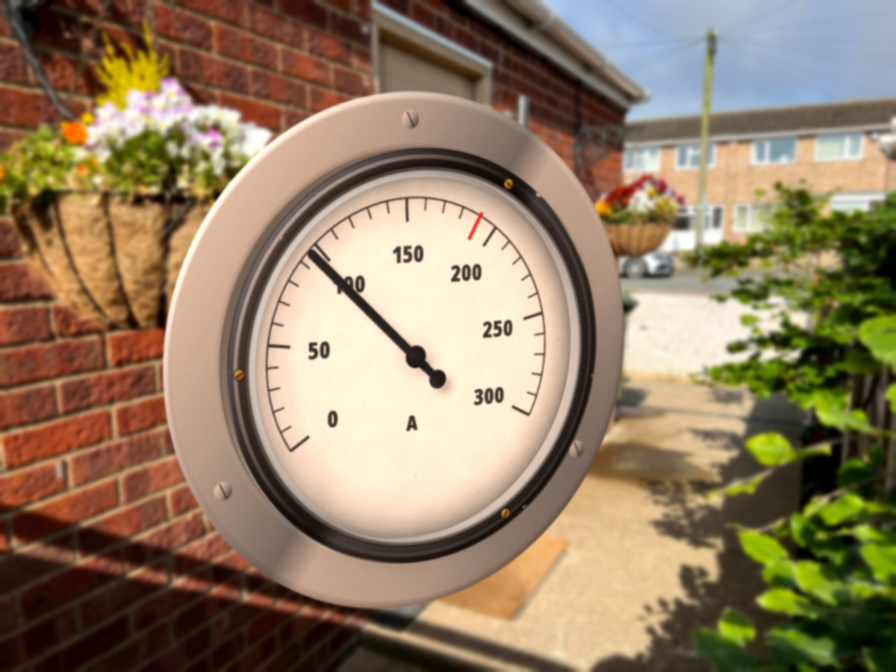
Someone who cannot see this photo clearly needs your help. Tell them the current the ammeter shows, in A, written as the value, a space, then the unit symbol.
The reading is 95 A
